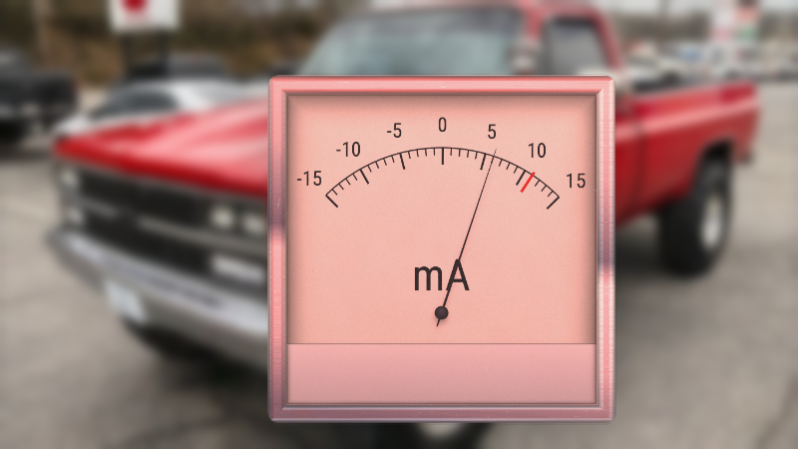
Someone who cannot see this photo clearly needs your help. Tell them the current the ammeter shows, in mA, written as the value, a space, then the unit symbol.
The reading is 6 mA
